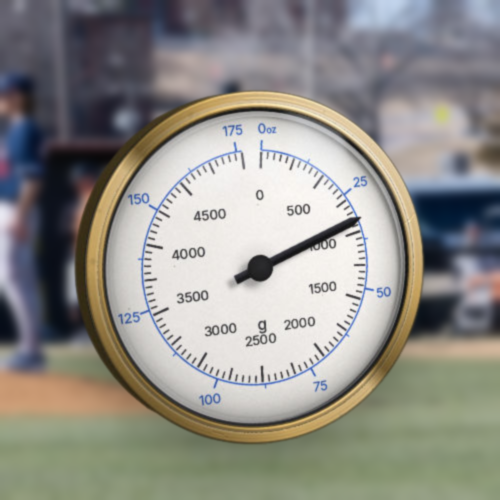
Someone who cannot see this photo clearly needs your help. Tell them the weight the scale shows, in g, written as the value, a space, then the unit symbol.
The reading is 900 g
